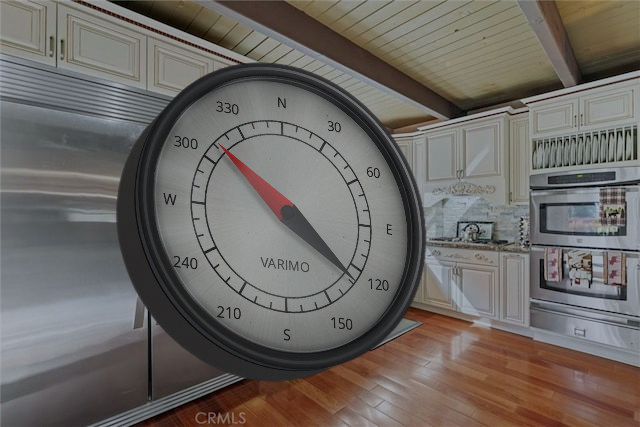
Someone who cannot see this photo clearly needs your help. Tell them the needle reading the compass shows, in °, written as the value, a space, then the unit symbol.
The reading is 310 °
